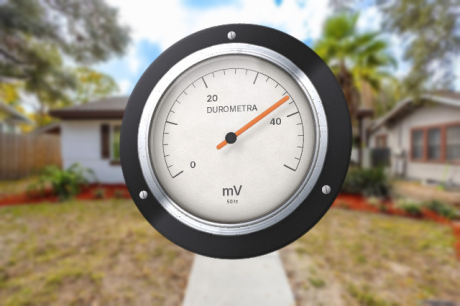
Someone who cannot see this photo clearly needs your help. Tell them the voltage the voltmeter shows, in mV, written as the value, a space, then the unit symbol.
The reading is 37 mV
